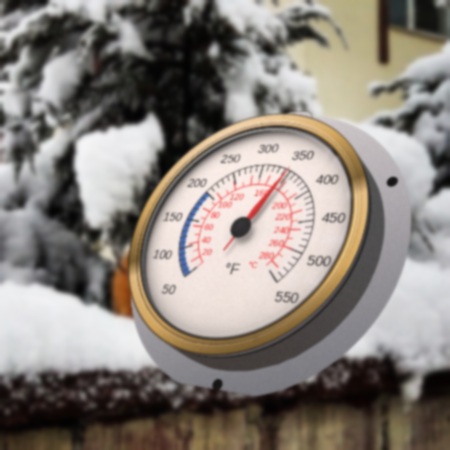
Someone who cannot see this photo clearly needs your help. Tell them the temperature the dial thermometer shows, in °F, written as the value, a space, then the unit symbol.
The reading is 350 °F
